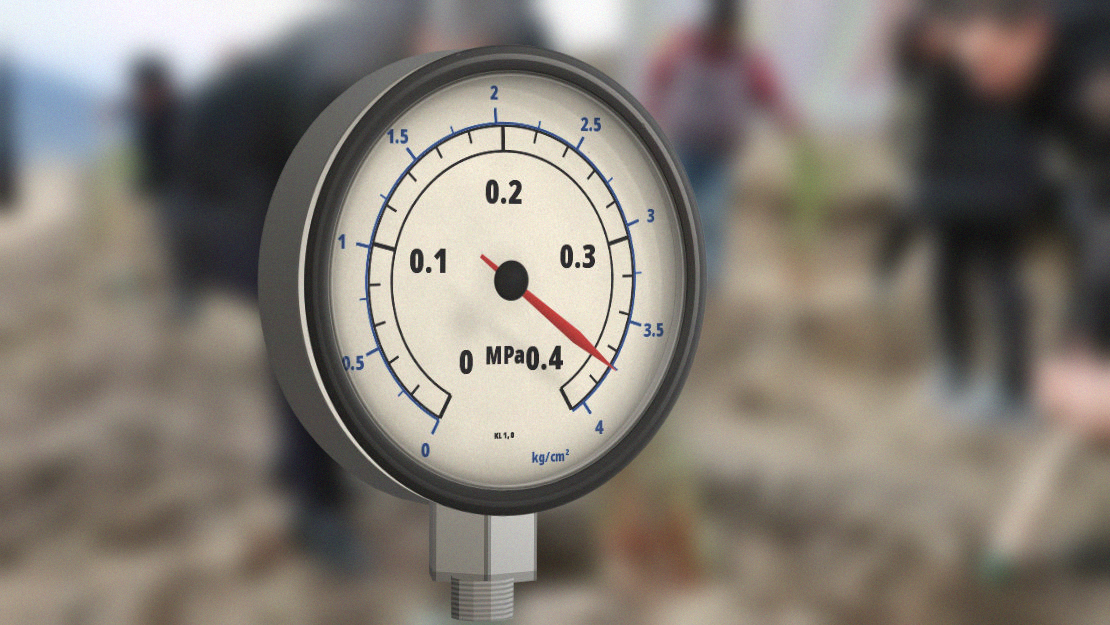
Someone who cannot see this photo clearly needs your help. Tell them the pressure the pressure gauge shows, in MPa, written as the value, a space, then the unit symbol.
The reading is 0.37 MPa
